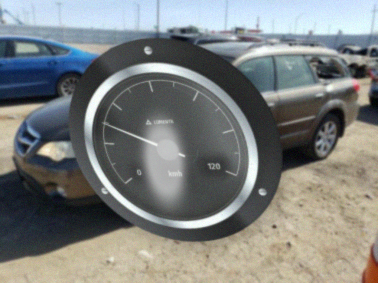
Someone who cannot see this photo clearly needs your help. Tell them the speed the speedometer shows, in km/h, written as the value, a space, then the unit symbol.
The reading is 30 km/h
